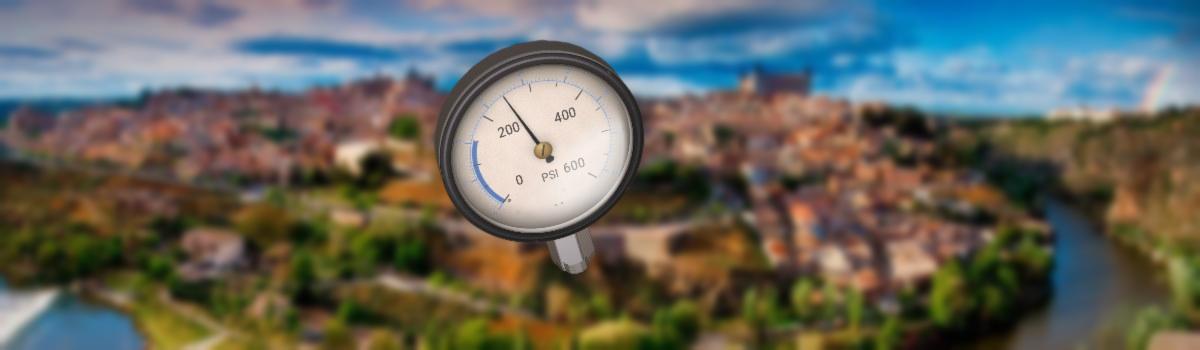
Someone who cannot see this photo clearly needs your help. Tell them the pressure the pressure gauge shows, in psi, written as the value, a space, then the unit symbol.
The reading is 250 psi
